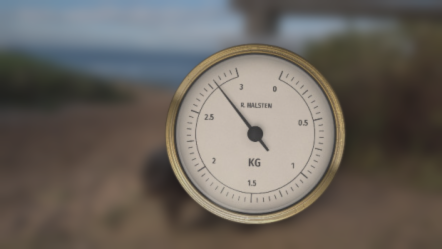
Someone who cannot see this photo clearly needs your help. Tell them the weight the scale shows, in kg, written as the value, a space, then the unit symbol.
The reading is 2.8 kg
